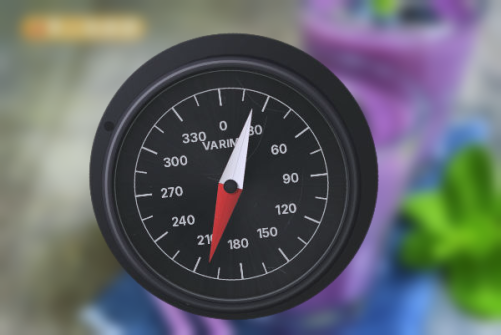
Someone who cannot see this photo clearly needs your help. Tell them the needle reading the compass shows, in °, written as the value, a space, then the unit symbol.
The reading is 202.5 °
